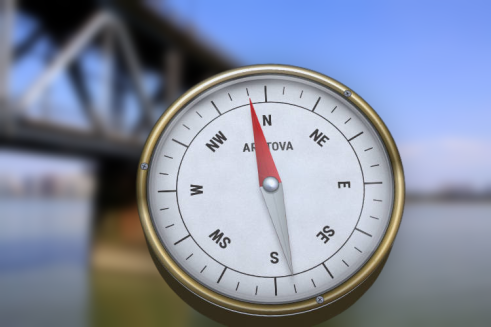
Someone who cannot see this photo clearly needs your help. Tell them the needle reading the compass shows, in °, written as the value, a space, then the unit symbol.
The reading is 350 °
